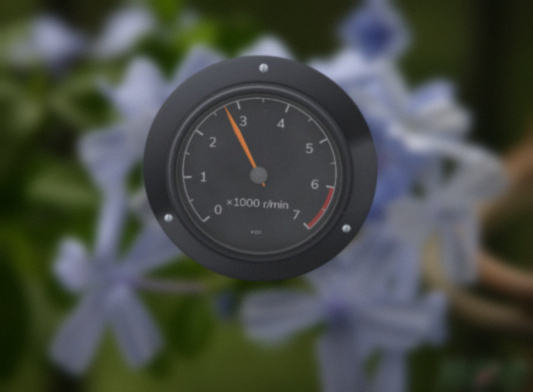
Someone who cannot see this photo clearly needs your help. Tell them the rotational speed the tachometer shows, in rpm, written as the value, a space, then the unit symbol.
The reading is 2750 rpm
